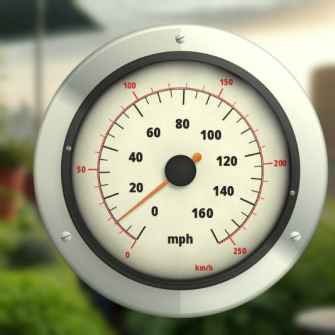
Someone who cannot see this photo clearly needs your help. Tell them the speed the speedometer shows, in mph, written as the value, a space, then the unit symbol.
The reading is 10 mph
